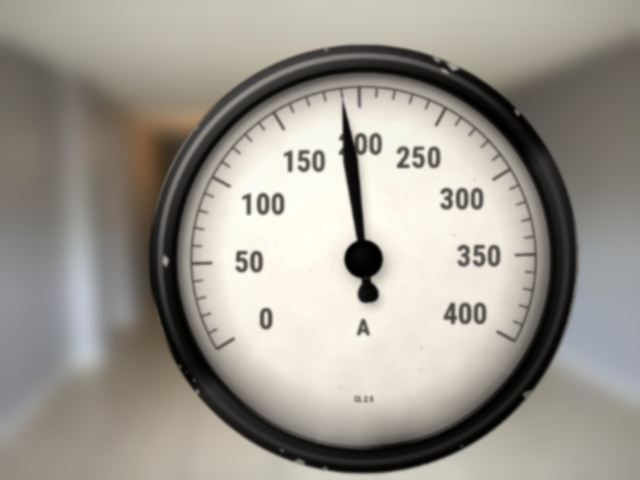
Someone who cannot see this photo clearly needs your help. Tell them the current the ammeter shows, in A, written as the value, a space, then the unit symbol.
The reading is 190 A
